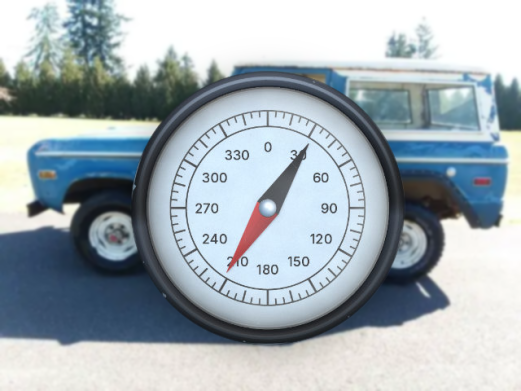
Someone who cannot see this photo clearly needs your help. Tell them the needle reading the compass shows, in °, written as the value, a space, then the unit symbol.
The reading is 212.5 °
